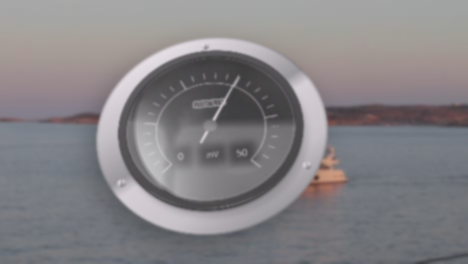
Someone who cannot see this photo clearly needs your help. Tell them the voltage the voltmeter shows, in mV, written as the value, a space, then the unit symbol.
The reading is 30 mV
